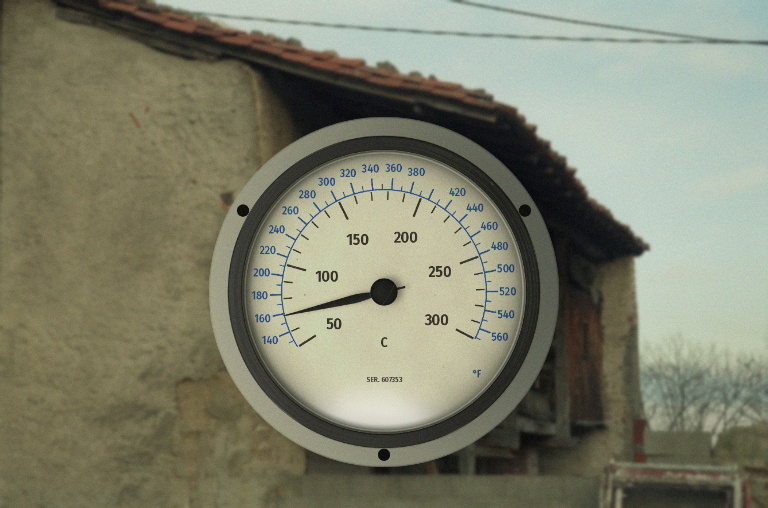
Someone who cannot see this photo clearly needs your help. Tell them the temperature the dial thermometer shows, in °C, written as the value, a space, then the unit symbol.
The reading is 70 °C
